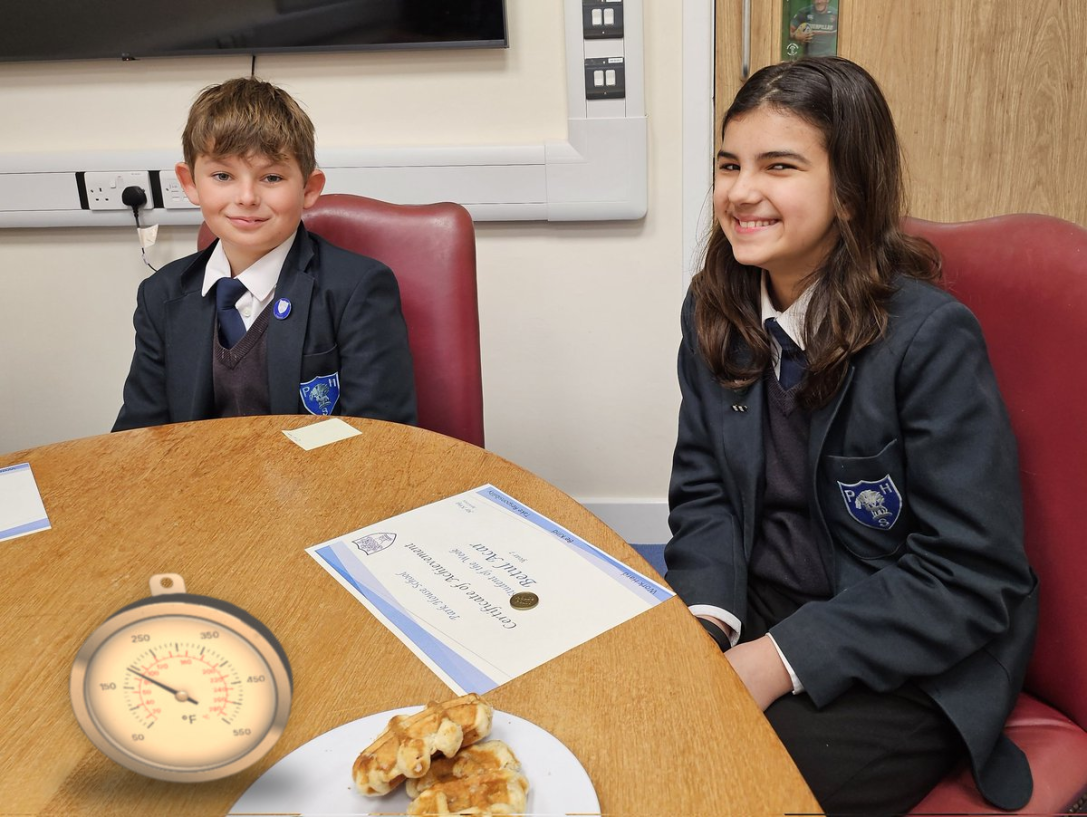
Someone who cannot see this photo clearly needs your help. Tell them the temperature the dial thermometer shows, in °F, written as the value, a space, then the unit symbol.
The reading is 200 °F
